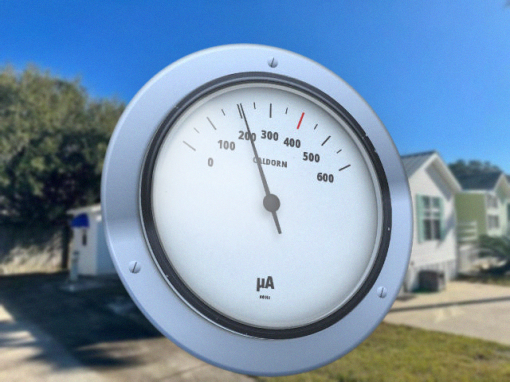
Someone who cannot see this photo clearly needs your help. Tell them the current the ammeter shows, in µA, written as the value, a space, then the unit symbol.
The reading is 200 µA
